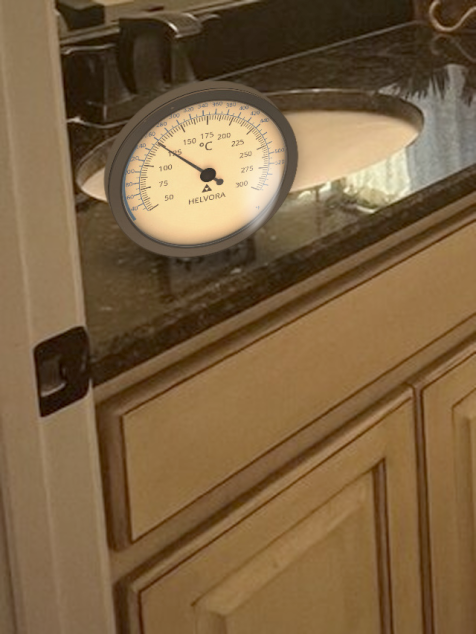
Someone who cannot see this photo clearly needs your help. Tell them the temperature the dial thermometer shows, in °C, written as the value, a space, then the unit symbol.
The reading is 125 °C
